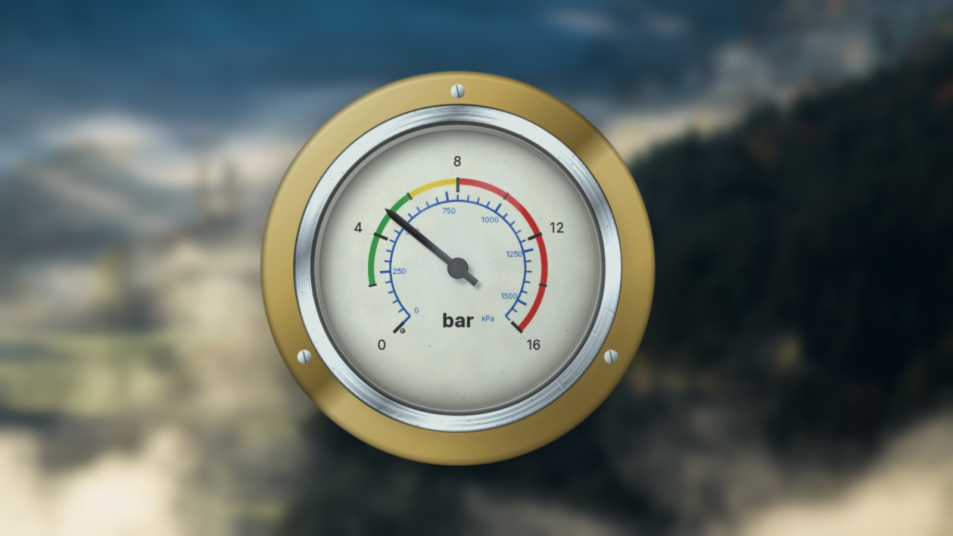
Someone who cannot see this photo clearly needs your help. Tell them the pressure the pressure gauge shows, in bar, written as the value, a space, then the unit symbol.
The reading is 5 bar
